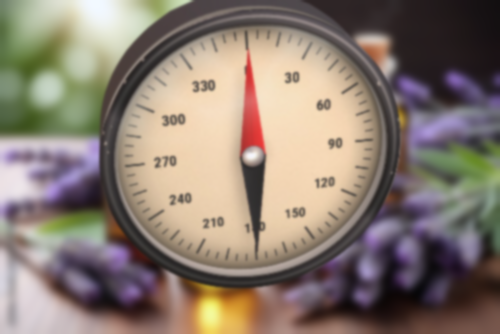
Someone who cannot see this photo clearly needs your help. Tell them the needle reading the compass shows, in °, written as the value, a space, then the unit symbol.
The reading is 0 °
